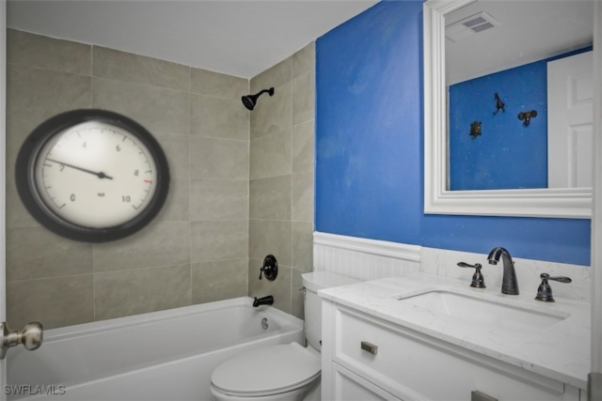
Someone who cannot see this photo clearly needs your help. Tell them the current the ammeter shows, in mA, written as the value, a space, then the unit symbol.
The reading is 2.25 mA
